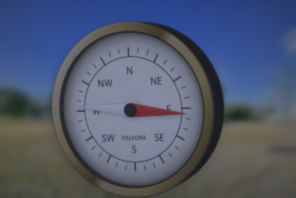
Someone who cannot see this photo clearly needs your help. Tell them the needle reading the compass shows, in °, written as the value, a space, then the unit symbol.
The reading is 95 °
